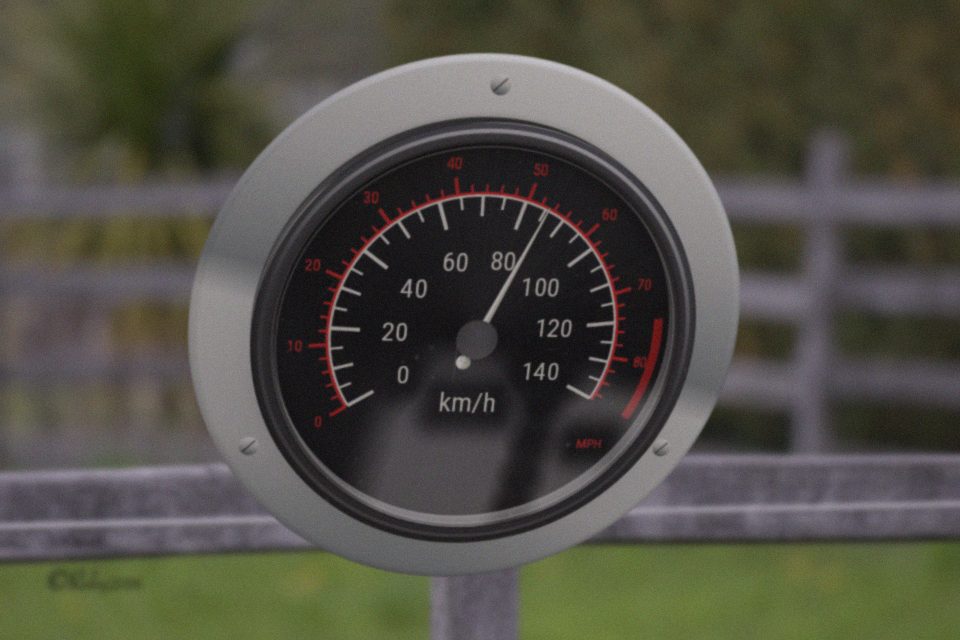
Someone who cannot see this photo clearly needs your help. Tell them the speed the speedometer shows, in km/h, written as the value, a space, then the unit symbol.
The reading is 85 km/h
